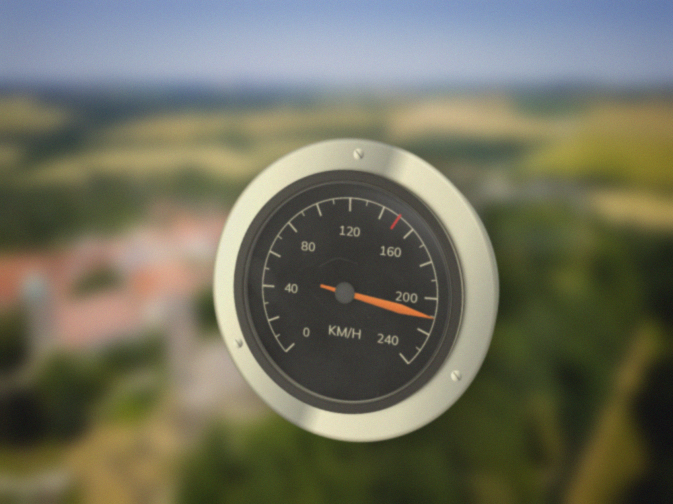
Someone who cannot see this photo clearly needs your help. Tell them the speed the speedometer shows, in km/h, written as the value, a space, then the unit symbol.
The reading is 210 km/h
